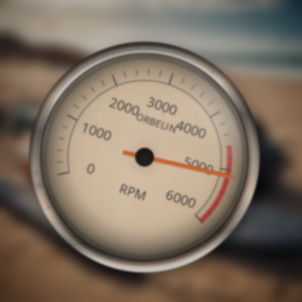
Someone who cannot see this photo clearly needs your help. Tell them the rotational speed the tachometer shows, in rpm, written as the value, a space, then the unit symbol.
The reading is 5100 rpm
